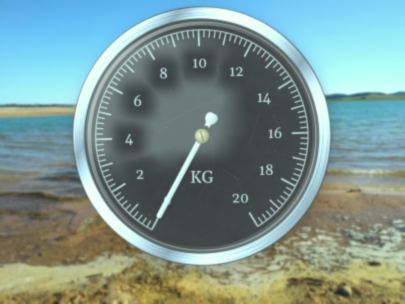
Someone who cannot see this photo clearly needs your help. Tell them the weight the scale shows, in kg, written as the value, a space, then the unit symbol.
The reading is 0 kg
